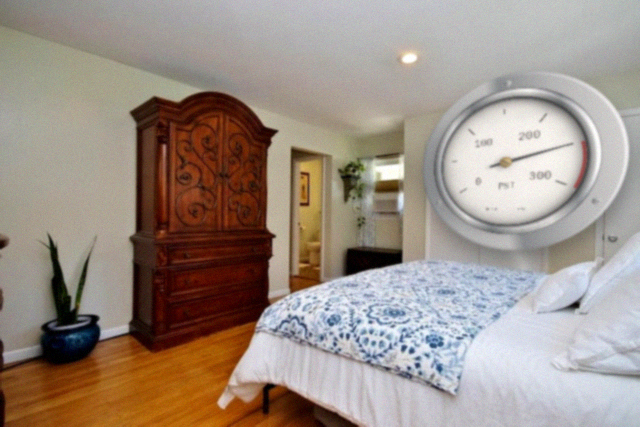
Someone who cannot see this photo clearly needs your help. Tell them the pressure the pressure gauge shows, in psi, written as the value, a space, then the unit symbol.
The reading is 250 psi
